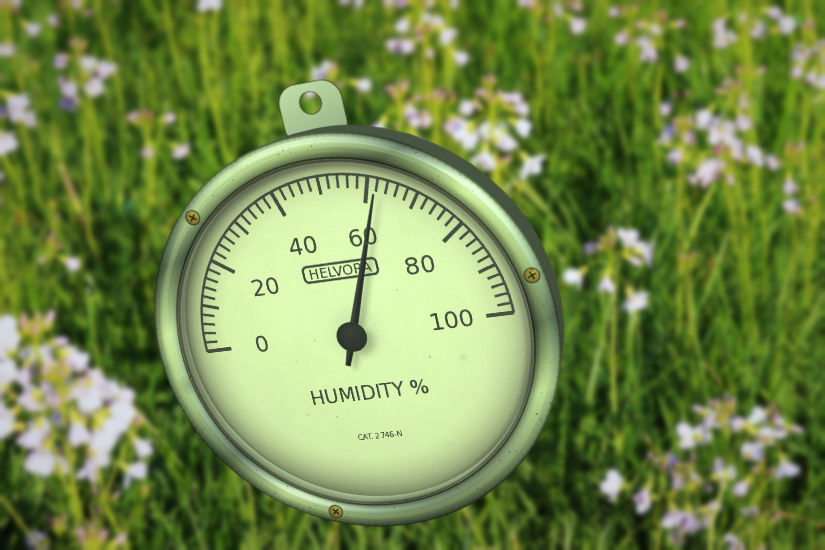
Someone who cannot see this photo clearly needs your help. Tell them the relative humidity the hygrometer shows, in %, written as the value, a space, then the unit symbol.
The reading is 62 %
